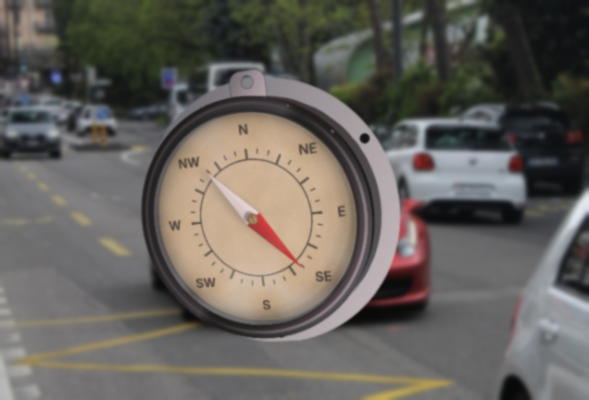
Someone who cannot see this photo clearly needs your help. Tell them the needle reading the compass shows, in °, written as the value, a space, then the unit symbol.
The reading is 140 °
